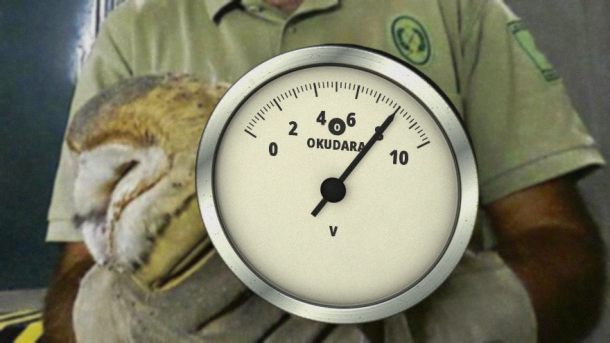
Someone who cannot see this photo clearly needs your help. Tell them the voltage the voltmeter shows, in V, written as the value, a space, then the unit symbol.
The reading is 8 V
